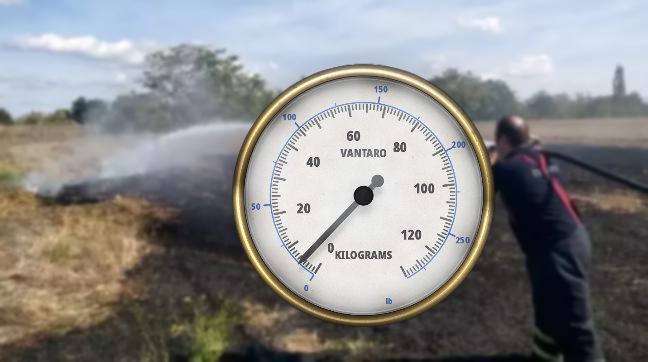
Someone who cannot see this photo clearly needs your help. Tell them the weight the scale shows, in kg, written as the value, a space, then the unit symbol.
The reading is 5 kg
